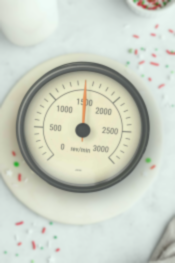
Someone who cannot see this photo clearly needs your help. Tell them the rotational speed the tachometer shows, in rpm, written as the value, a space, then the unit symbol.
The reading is 1500 rpm
